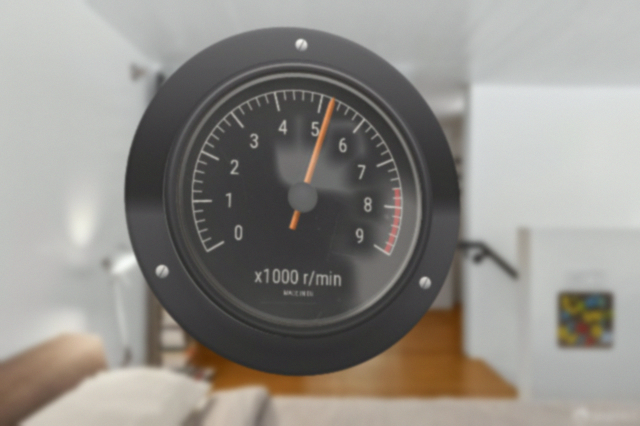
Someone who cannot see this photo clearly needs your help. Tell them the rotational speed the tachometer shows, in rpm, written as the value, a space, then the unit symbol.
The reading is 5200 rpm
